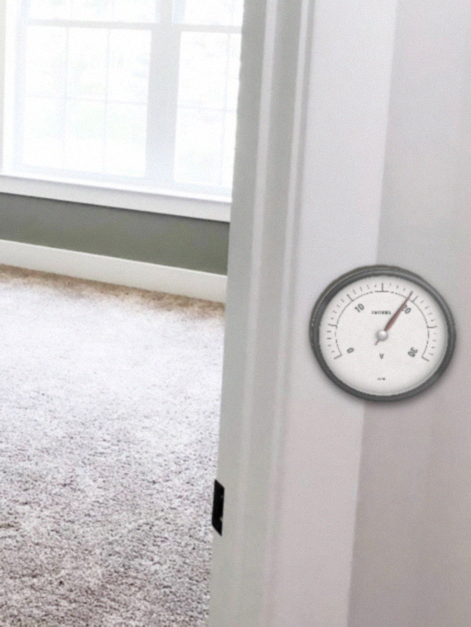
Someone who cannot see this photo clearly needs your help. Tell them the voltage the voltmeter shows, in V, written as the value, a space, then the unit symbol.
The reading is 19 V
